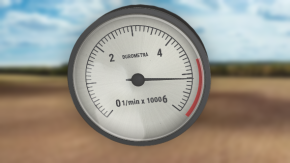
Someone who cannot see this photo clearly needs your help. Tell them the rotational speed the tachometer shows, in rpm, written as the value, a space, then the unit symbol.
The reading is 5100 rpm
